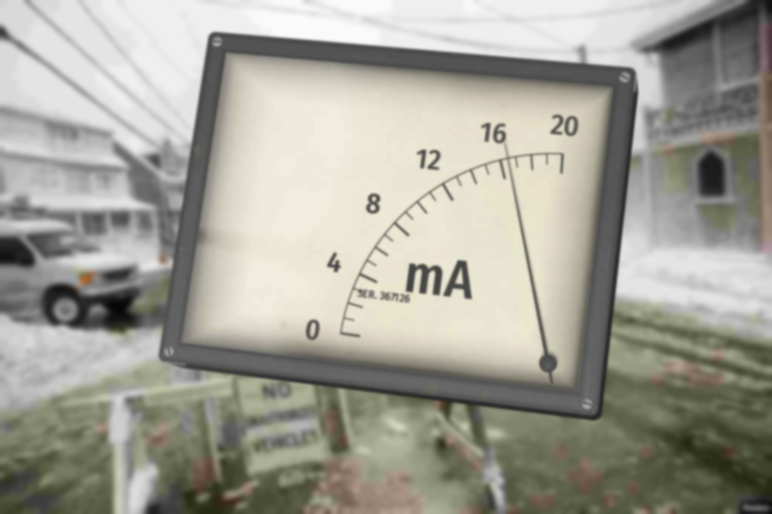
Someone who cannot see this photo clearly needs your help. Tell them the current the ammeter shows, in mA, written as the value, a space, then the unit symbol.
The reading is 16.5 mA
